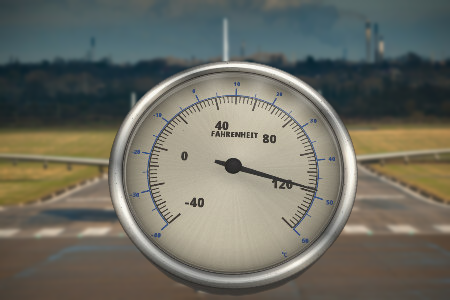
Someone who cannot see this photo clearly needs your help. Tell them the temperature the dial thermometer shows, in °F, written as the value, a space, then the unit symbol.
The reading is 120 °F
